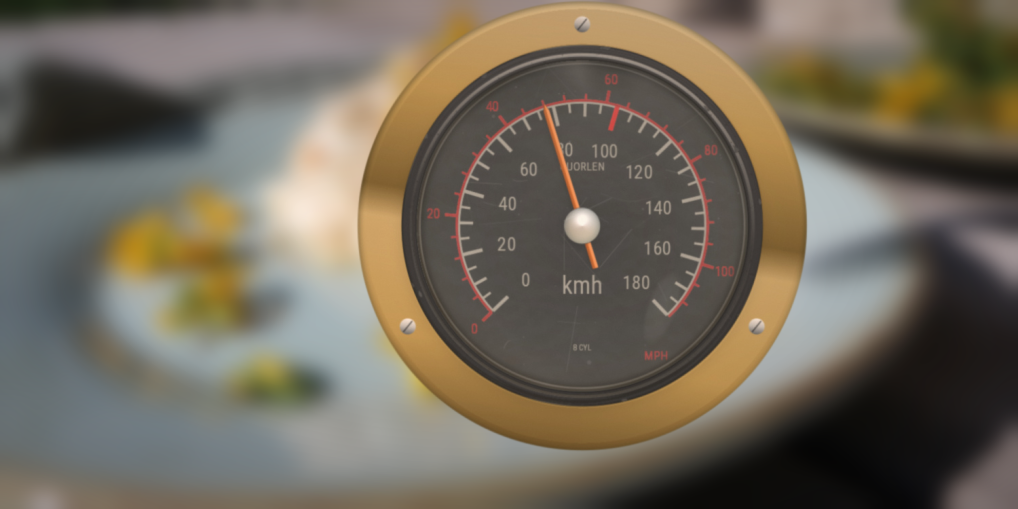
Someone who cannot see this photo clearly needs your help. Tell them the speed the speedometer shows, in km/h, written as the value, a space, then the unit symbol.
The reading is 77.5 km/h
